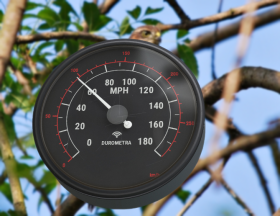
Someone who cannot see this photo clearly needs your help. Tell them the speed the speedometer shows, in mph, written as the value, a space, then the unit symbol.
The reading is 60 mph
